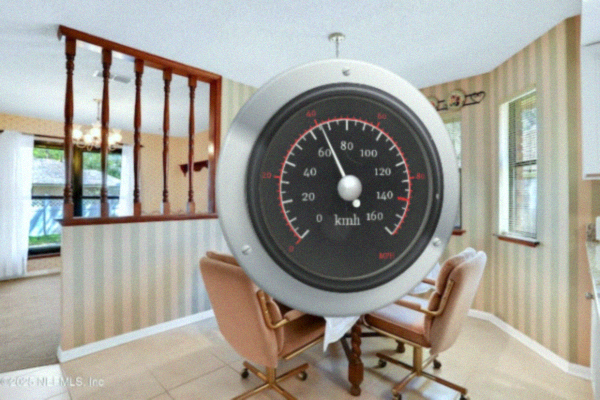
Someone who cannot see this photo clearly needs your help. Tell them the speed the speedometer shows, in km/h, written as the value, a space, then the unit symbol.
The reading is 65 km/h
